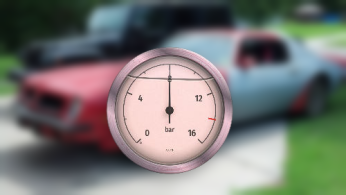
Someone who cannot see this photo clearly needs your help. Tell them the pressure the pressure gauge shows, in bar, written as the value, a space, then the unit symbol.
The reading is 8 bar
